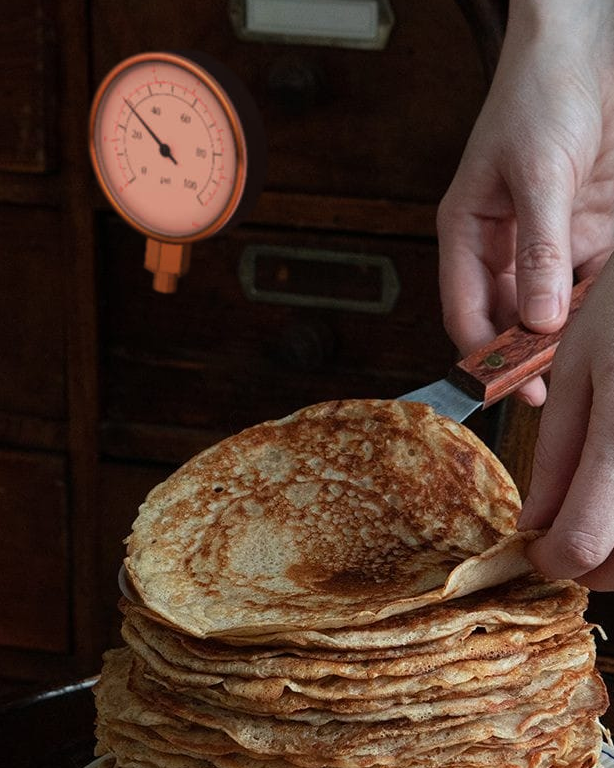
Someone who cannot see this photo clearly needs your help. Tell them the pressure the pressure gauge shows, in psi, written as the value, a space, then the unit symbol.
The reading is 30 psi
